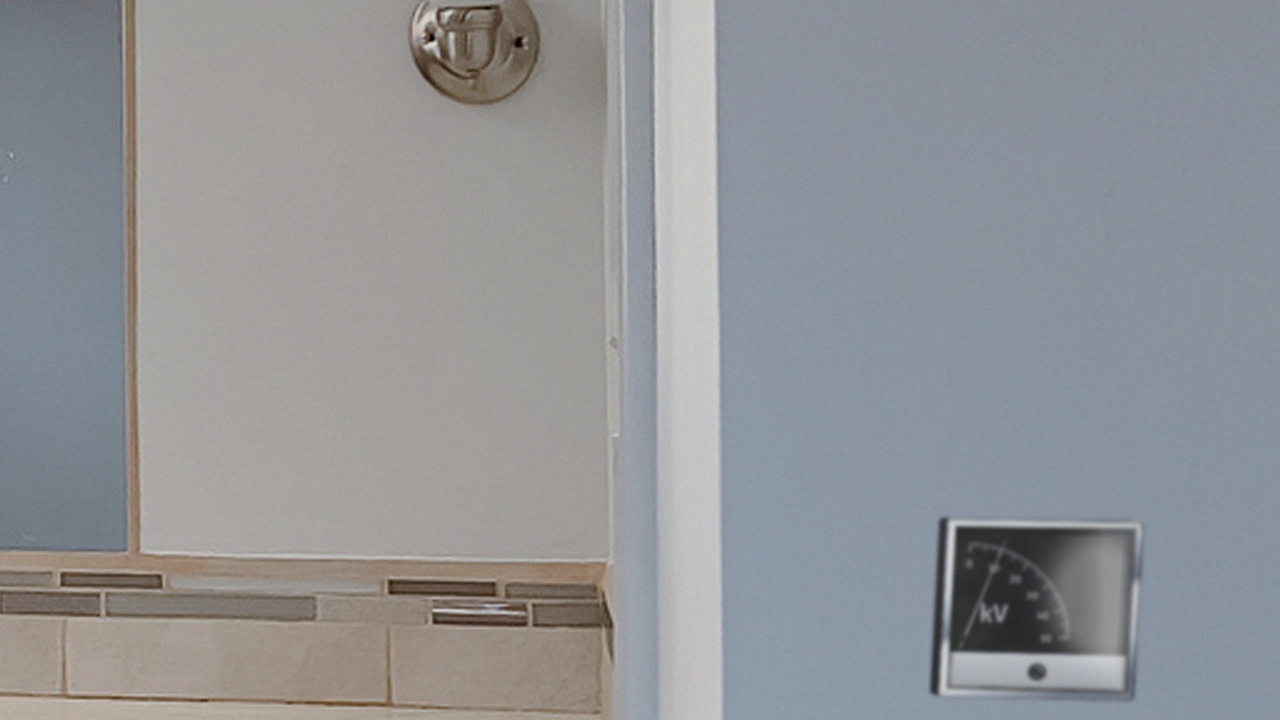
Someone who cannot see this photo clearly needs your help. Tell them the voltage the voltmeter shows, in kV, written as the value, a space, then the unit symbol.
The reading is 10 kV
